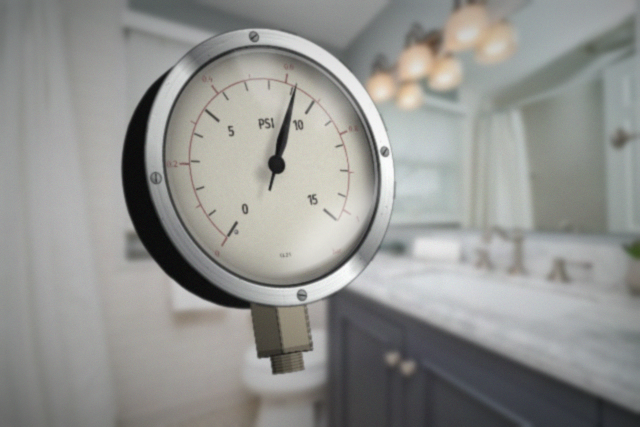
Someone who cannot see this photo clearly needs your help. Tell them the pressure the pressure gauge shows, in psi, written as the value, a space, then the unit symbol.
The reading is 9 psi
